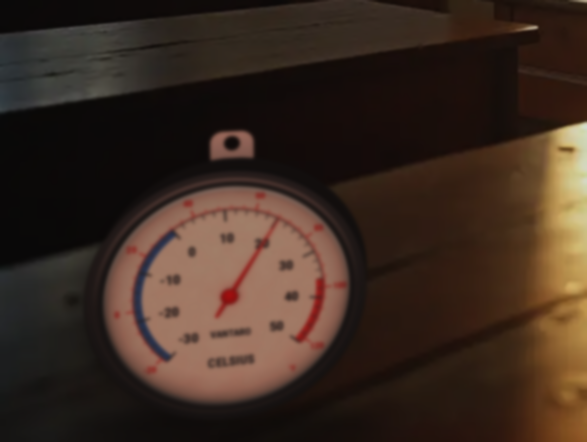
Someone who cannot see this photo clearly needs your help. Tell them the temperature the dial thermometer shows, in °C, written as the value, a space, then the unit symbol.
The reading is 20 °C
